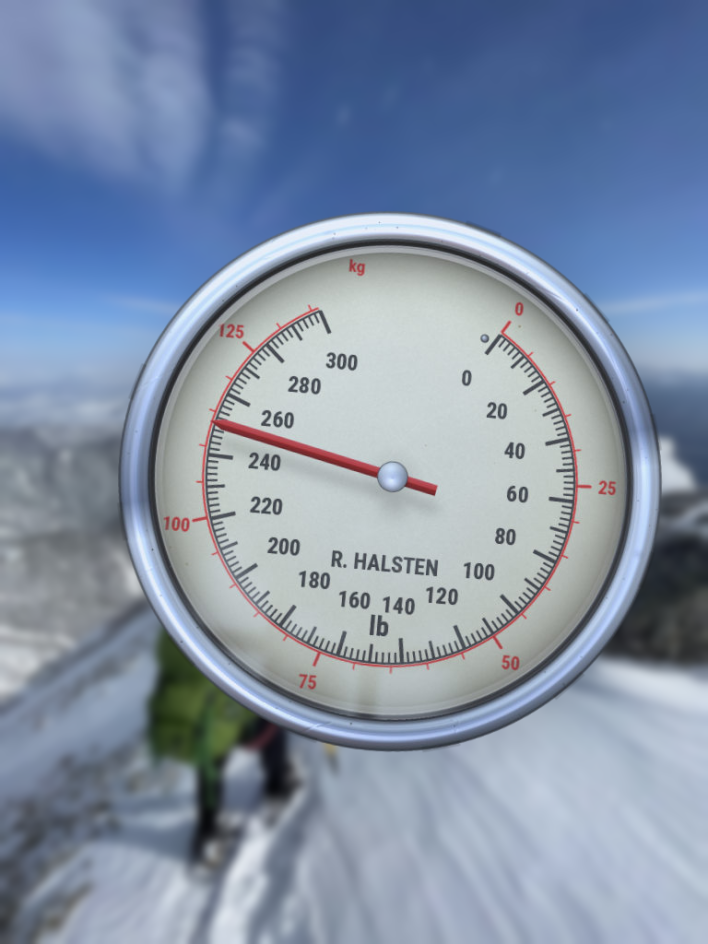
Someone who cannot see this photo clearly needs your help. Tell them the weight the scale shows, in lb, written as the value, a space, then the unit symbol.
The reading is 250 lb
